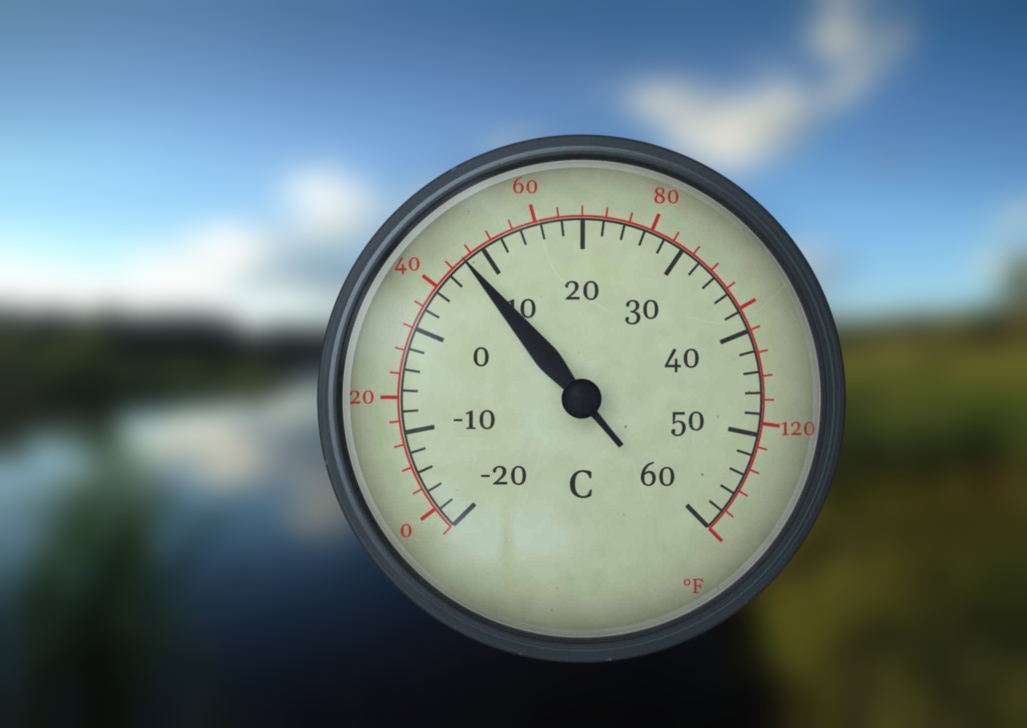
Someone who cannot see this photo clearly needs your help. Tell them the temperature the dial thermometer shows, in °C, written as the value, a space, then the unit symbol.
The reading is 8 °C
